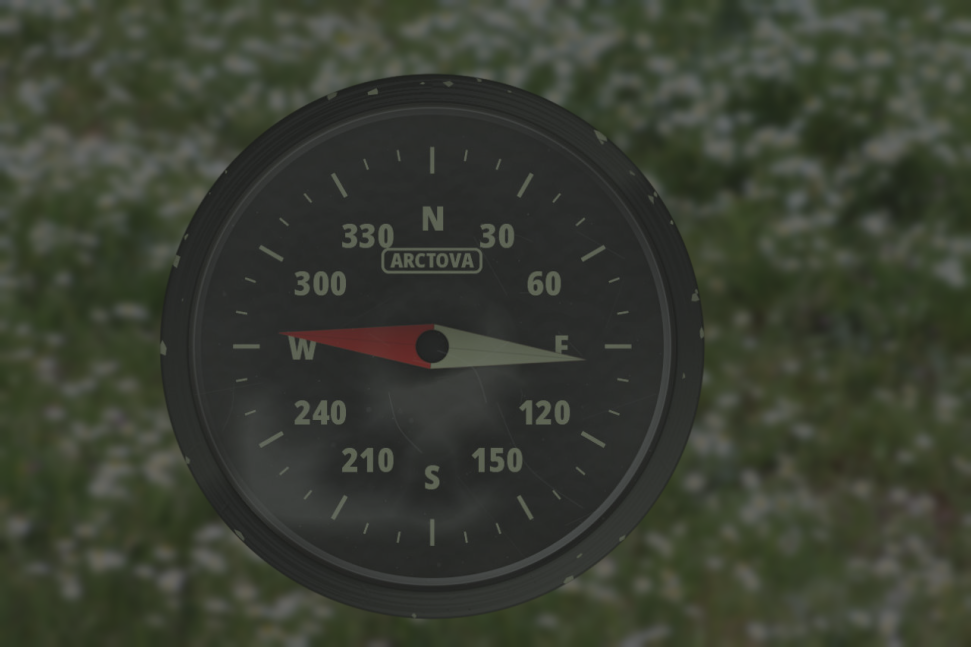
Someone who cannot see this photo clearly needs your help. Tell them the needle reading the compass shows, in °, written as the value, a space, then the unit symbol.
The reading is 275 °
